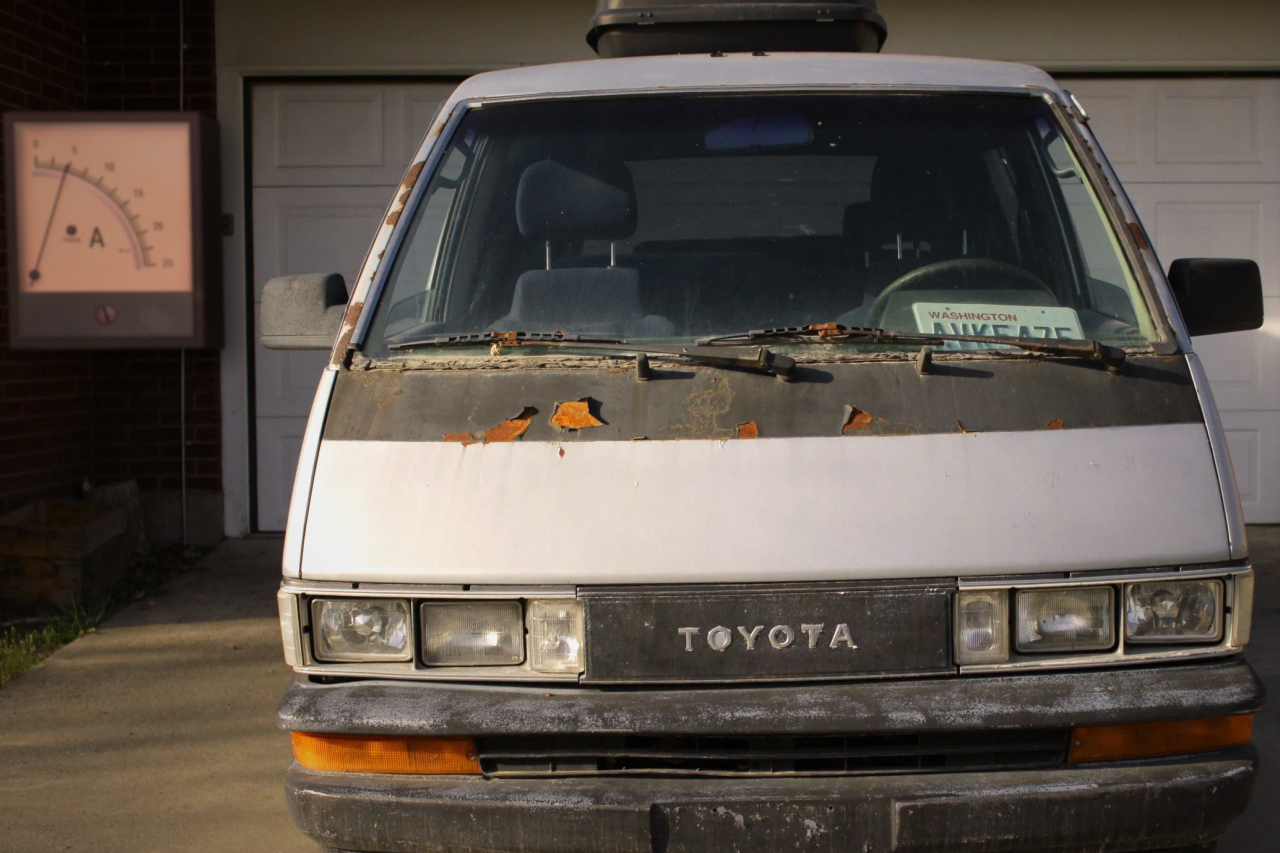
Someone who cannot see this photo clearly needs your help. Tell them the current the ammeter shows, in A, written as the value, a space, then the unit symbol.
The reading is 5 A
